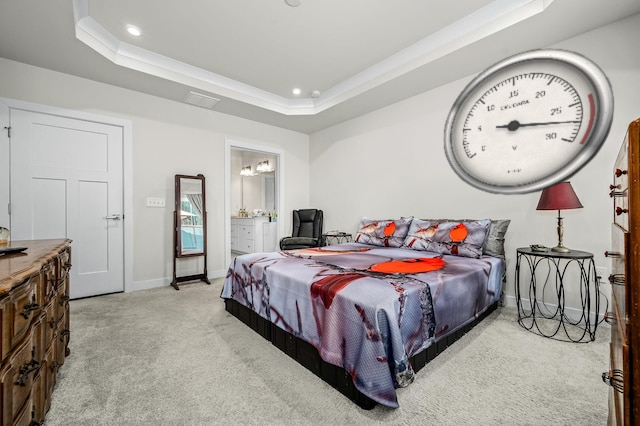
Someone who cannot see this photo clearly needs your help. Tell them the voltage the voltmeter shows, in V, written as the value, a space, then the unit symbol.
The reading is 27.5 V
